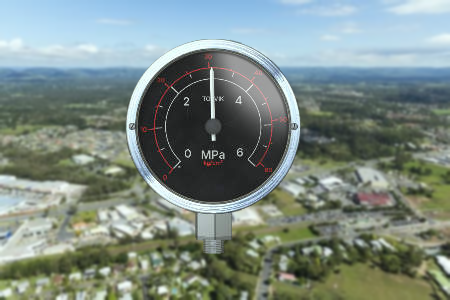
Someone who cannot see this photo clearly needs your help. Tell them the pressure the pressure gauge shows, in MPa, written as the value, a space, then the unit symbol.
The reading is 3 MPa
